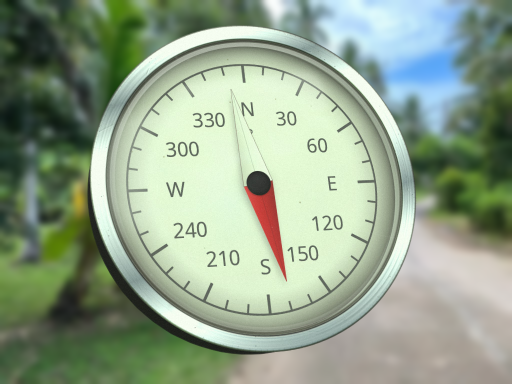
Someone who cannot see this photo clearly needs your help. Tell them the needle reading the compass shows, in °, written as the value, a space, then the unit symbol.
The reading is 170 °
